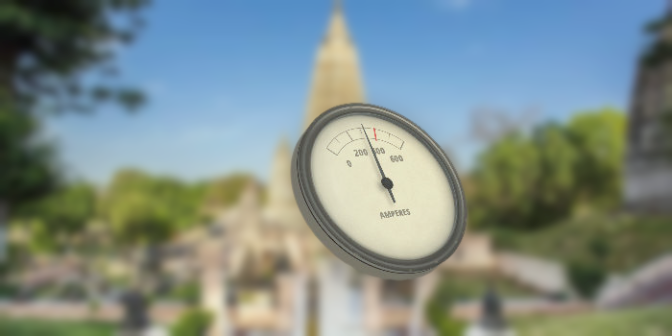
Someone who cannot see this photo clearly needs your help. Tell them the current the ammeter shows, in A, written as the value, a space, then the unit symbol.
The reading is 300 A
